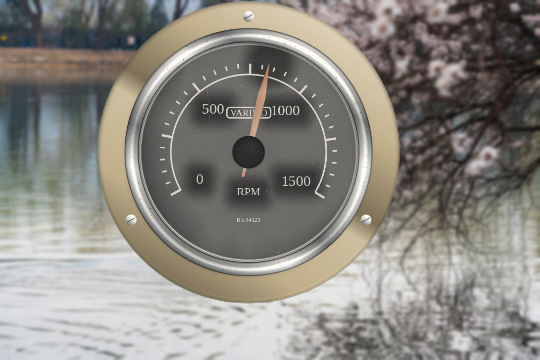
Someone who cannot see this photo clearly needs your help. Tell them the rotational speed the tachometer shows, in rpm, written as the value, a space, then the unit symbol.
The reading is 825 rpm
